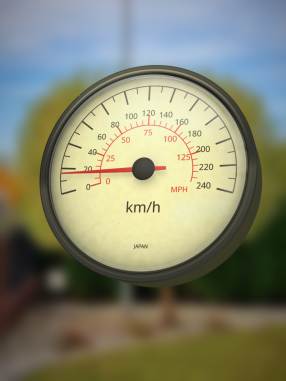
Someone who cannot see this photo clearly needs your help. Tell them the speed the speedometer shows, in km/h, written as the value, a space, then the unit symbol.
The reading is 15 km/h
